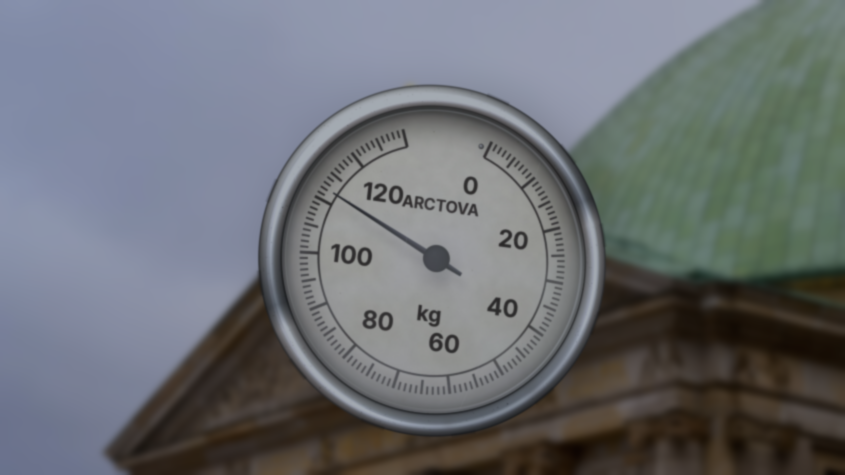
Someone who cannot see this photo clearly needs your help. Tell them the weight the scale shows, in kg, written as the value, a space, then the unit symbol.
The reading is 112 kg
